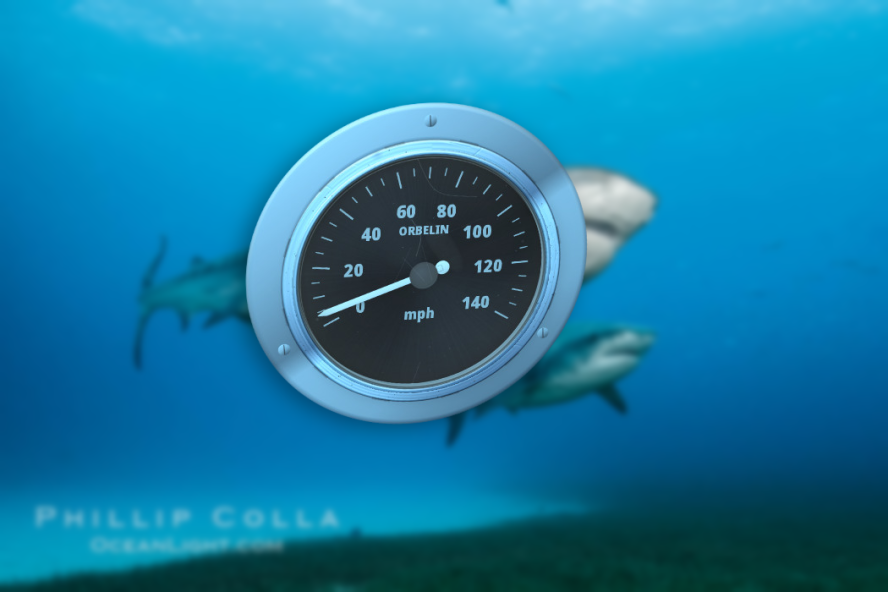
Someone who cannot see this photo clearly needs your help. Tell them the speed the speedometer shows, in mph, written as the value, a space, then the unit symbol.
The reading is 5 mph
